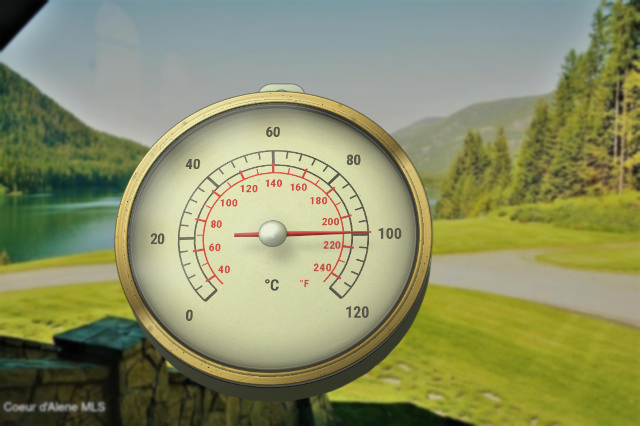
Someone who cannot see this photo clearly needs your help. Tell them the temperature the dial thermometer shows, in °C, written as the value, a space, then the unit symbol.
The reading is 100 °C
